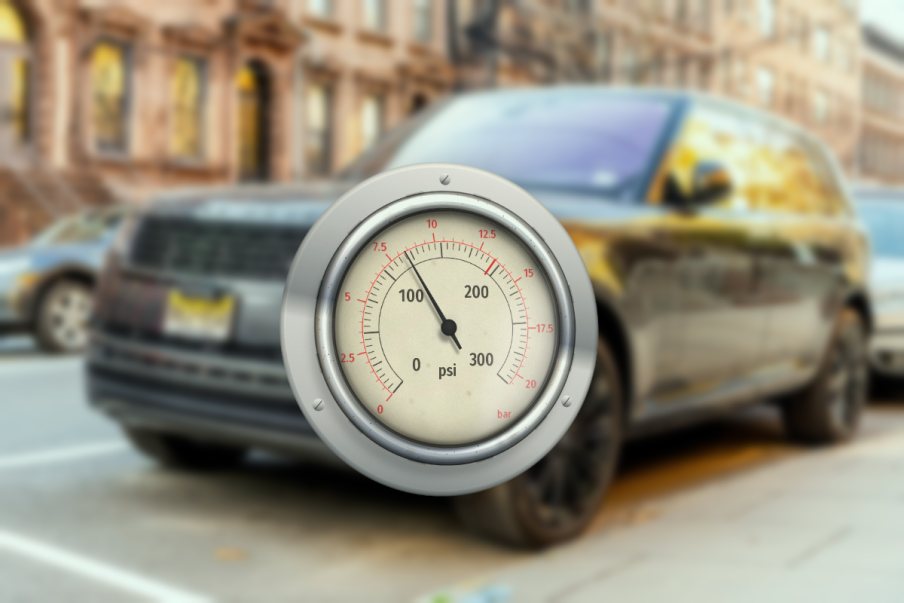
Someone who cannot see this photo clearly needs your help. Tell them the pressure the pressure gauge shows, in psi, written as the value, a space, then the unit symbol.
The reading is 120 psi
